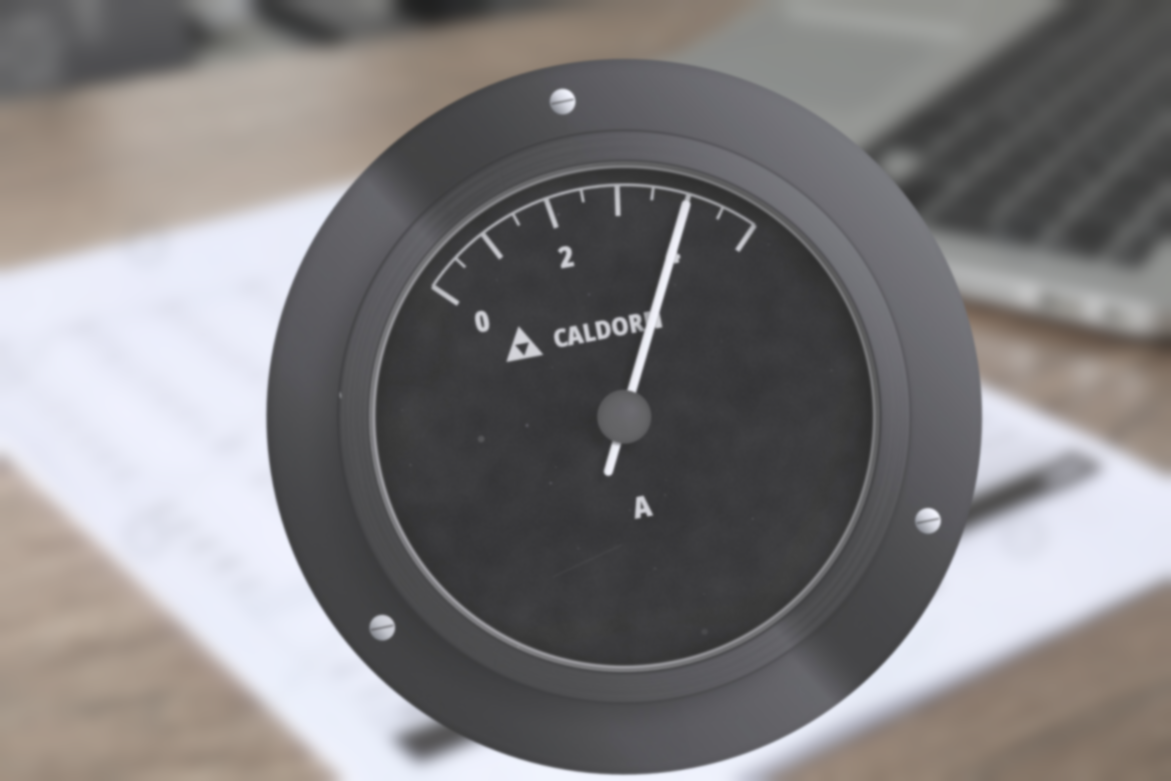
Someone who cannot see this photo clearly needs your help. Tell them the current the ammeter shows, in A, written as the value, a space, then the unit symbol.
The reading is 4 A
